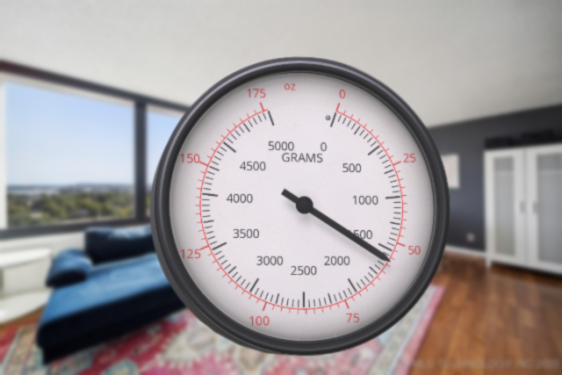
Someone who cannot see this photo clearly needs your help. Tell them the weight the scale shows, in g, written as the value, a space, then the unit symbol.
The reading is 1600 g
